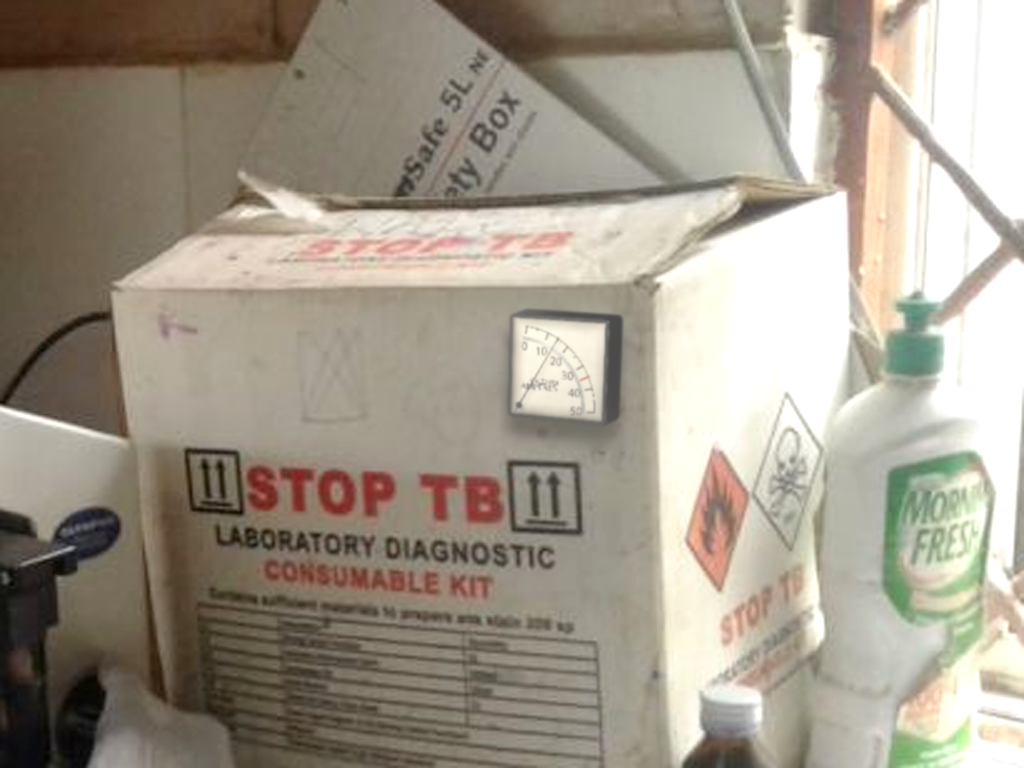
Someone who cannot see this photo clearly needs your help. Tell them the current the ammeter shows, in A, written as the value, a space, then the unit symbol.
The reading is 15 A
